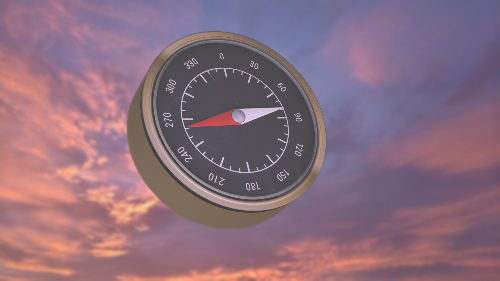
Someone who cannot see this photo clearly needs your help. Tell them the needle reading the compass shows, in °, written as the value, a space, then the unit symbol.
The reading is 260 °
